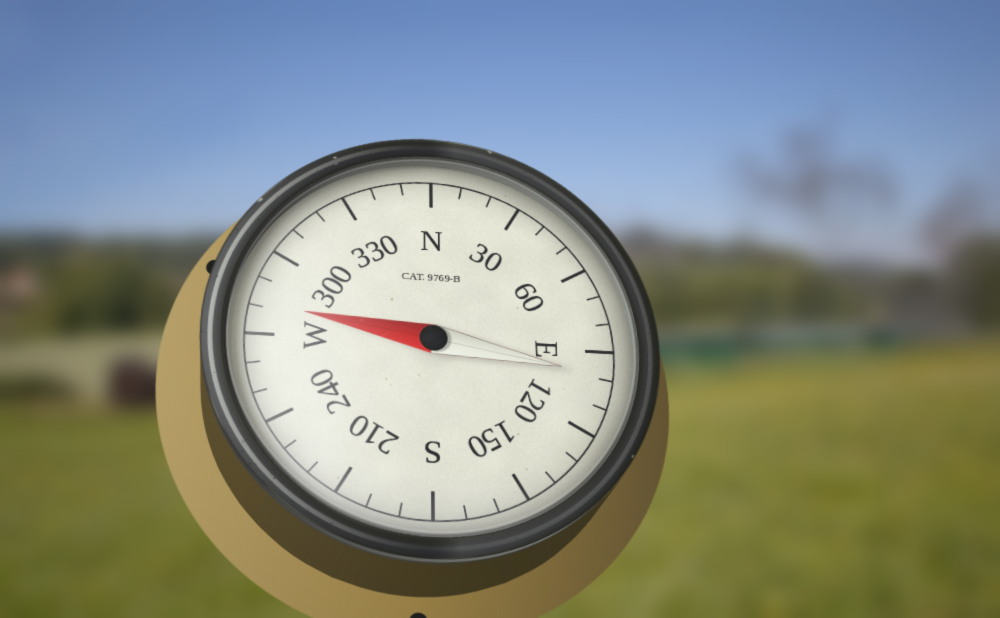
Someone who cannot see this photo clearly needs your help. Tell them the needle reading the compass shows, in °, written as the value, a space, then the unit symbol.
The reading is 280 °
